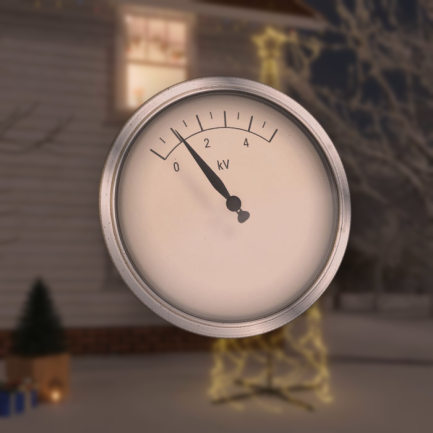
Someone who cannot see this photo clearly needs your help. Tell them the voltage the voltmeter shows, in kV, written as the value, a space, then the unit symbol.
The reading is 1 kV
